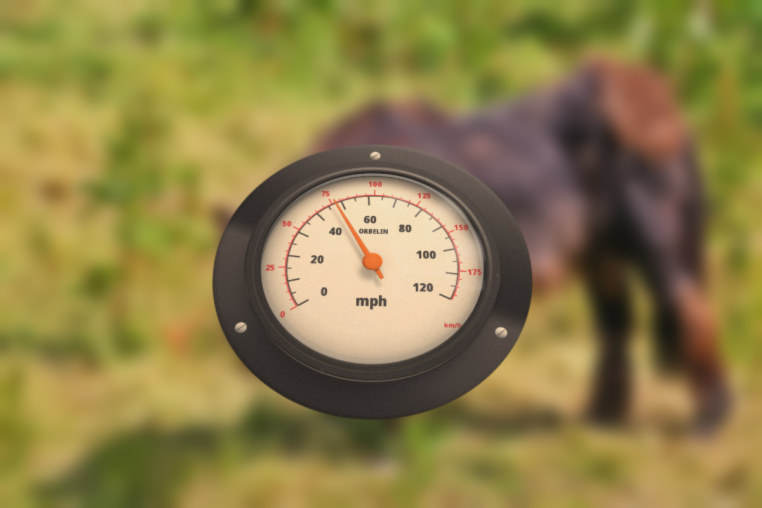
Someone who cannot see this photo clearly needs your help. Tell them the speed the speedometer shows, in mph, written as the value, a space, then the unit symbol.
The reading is 47.5 mph
